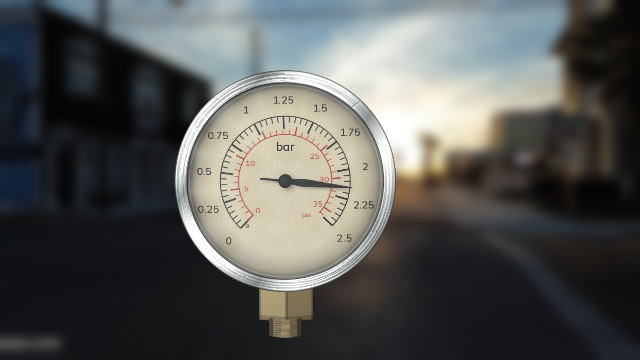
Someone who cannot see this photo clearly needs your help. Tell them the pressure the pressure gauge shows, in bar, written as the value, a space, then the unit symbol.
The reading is 2.15 bar
